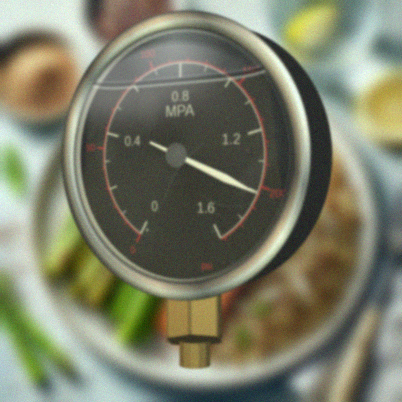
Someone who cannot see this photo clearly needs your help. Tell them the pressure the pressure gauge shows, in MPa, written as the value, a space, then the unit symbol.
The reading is 1.4 MPa
